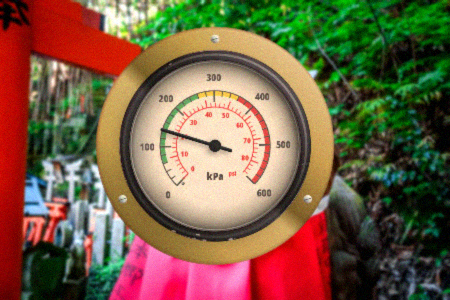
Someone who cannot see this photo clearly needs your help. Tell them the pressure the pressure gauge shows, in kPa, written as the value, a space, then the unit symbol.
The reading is 140 kPa
